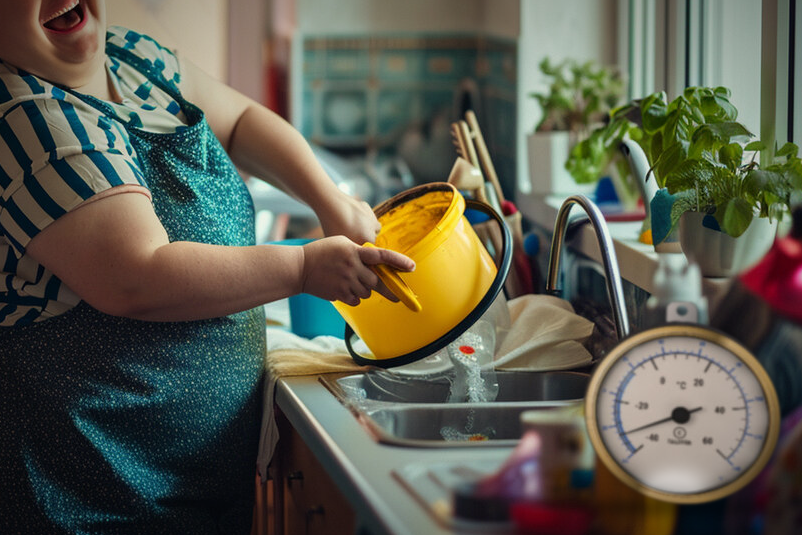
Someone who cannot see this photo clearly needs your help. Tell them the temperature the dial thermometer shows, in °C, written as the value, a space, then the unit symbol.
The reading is -32 °C
